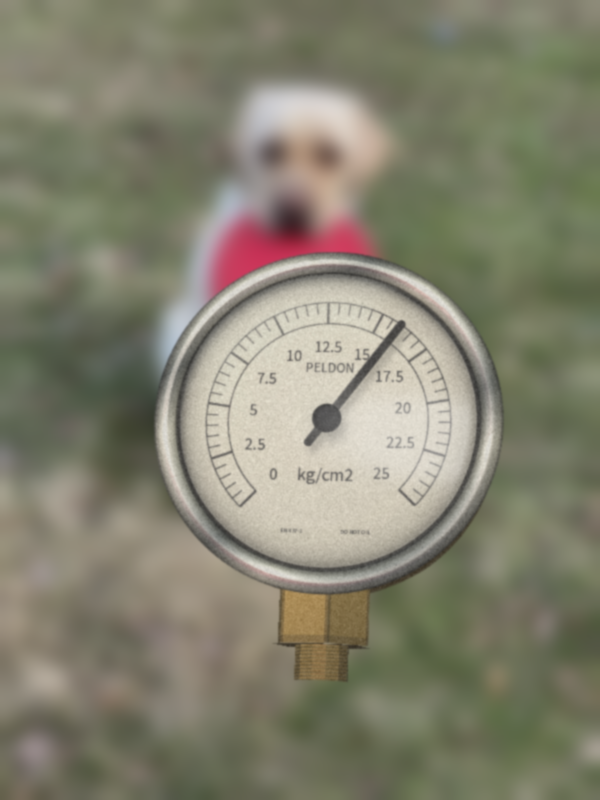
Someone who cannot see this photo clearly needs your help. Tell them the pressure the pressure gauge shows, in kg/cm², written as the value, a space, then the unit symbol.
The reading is 16 kg/cm²
